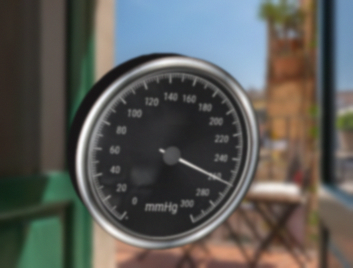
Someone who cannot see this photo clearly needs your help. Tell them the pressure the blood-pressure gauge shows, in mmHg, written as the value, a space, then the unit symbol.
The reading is 260 mmHg
